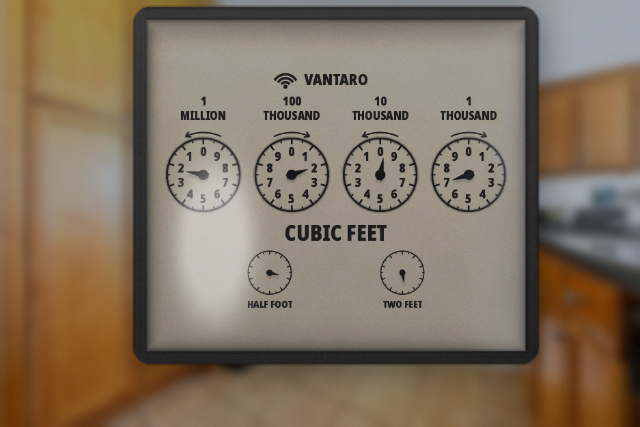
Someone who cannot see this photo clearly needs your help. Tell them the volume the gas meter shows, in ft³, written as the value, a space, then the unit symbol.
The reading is 219700 ft³
